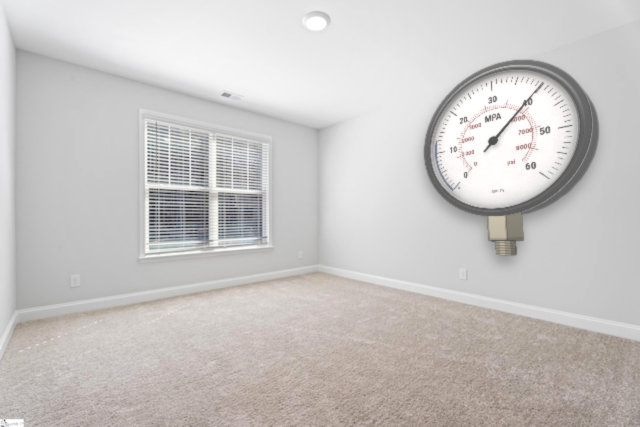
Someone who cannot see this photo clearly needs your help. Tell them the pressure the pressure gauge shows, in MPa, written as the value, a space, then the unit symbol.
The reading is 40 MPa
